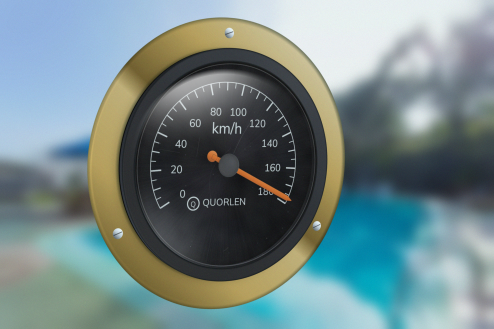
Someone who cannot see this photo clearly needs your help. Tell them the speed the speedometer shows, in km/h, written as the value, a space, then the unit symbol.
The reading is 177.5 km/h
